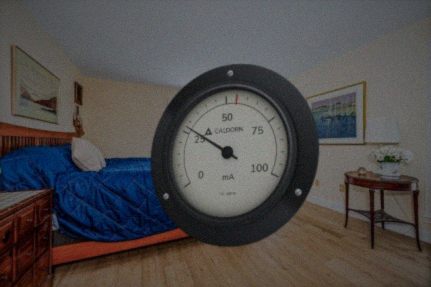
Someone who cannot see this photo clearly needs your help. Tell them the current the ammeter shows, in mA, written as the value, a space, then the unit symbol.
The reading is 27.5 mA
